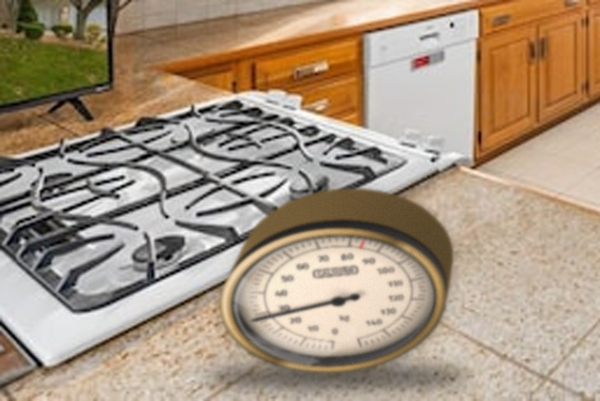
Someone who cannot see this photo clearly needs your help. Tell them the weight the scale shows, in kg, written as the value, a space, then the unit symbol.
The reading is 30 kg
